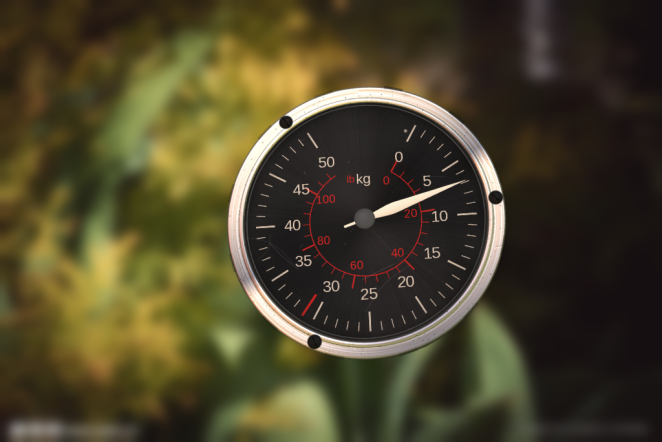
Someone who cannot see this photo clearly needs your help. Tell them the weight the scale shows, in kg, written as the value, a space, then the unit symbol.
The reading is 7 kg
